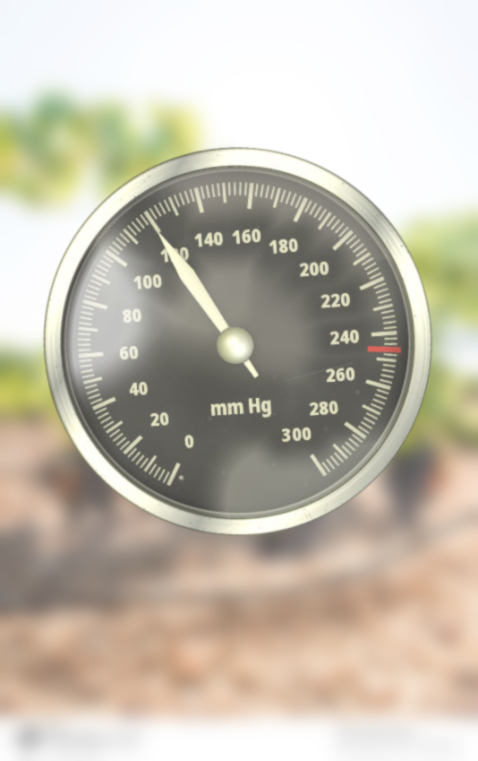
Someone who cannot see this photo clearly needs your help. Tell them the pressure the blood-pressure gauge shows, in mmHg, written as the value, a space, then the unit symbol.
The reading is 120 mmHg
